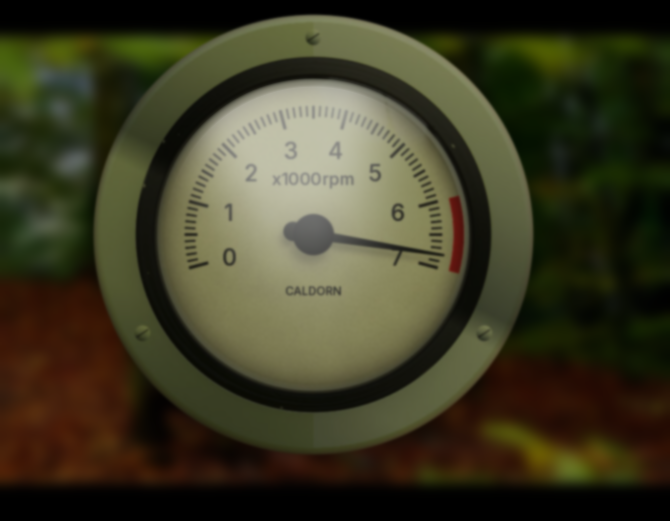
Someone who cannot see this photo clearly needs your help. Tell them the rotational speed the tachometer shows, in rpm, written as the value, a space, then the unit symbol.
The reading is 6800 rpm
